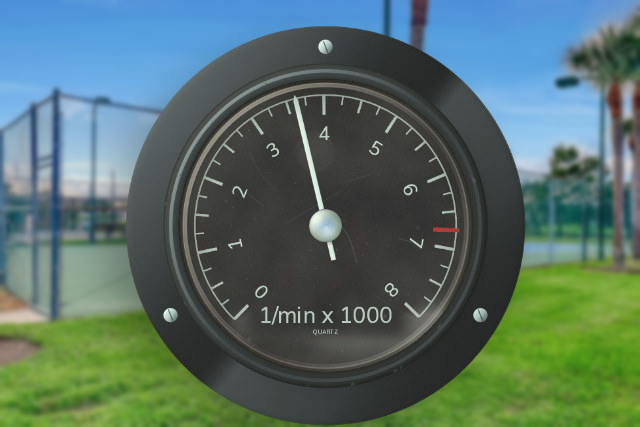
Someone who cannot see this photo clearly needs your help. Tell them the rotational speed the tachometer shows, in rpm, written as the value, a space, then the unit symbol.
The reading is 3625 rpm
